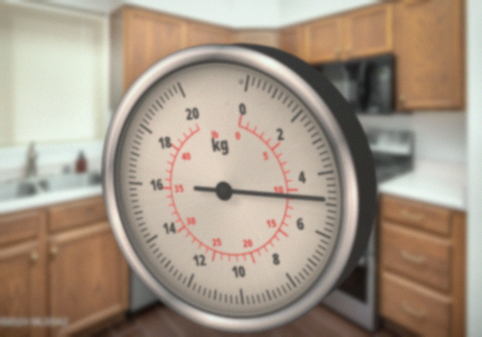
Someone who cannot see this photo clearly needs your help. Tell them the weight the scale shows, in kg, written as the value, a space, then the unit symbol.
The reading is 4.8 kg
